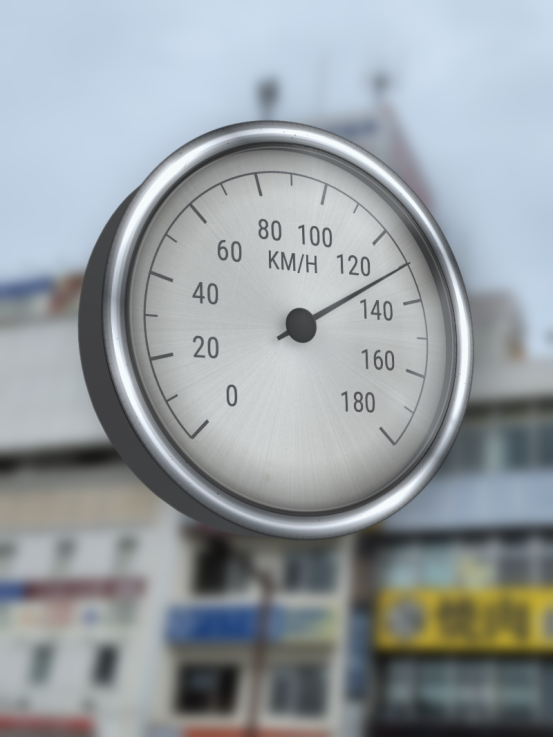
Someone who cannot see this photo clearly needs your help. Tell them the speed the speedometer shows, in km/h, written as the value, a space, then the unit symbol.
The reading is 130 km/h
